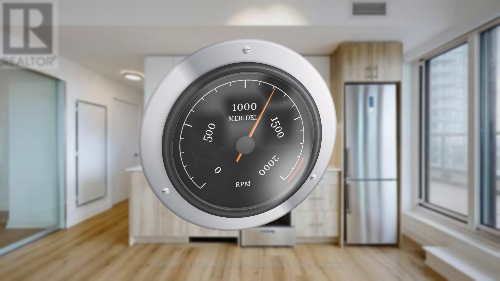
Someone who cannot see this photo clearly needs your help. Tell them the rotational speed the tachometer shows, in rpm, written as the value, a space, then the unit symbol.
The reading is 1200 rpm
